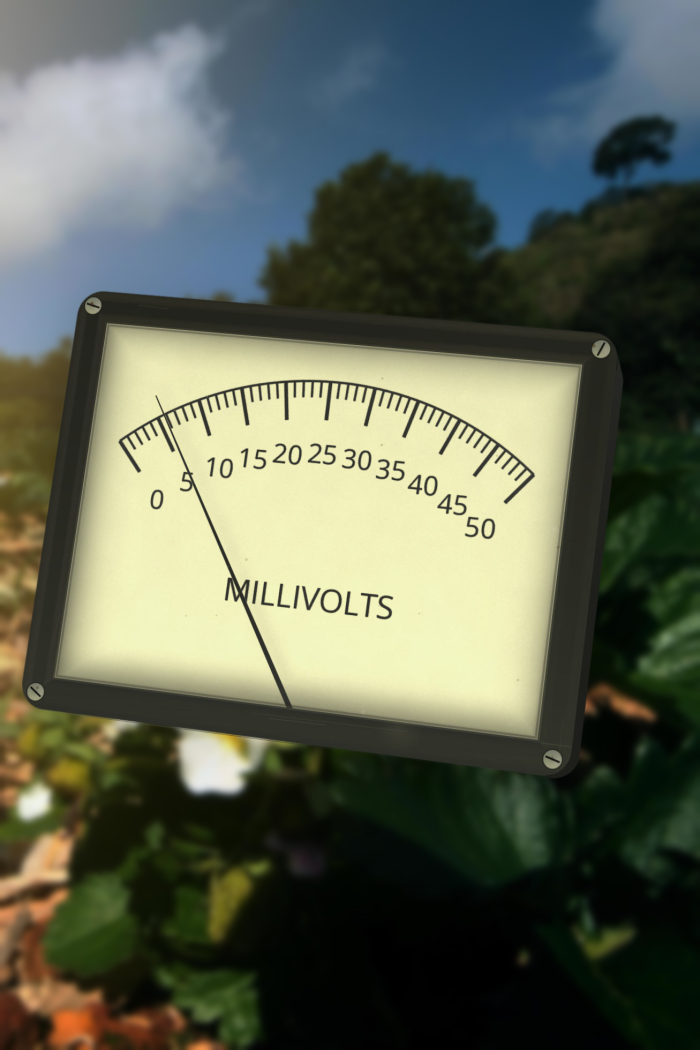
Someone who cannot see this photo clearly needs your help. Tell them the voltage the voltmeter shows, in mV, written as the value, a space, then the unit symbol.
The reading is 6 mV
